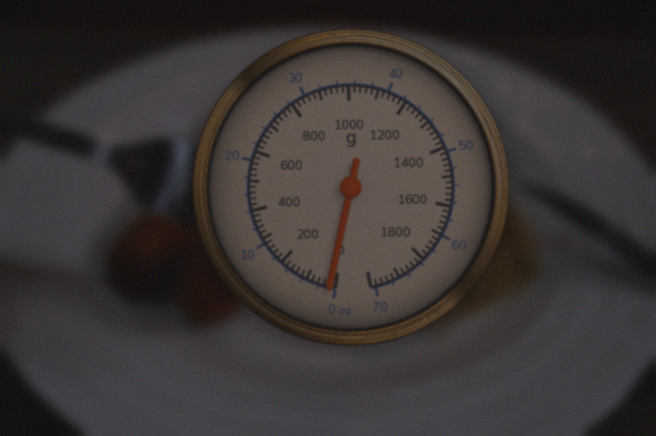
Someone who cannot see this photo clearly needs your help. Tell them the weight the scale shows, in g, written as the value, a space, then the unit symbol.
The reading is 20 g
